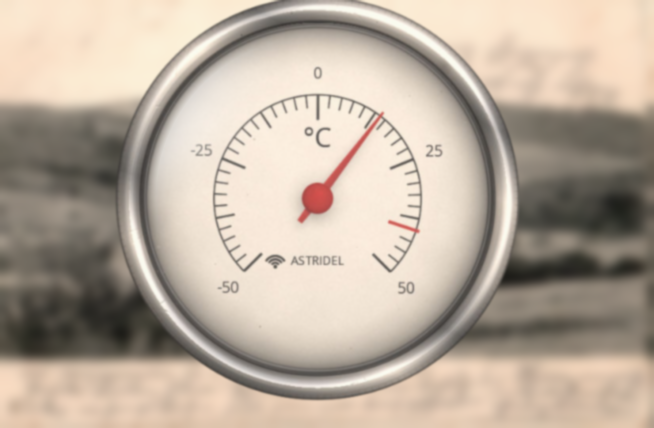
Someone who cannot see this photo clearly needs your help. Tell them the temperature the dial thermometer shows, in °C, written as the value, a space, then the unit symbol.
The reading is 13.75 °C
